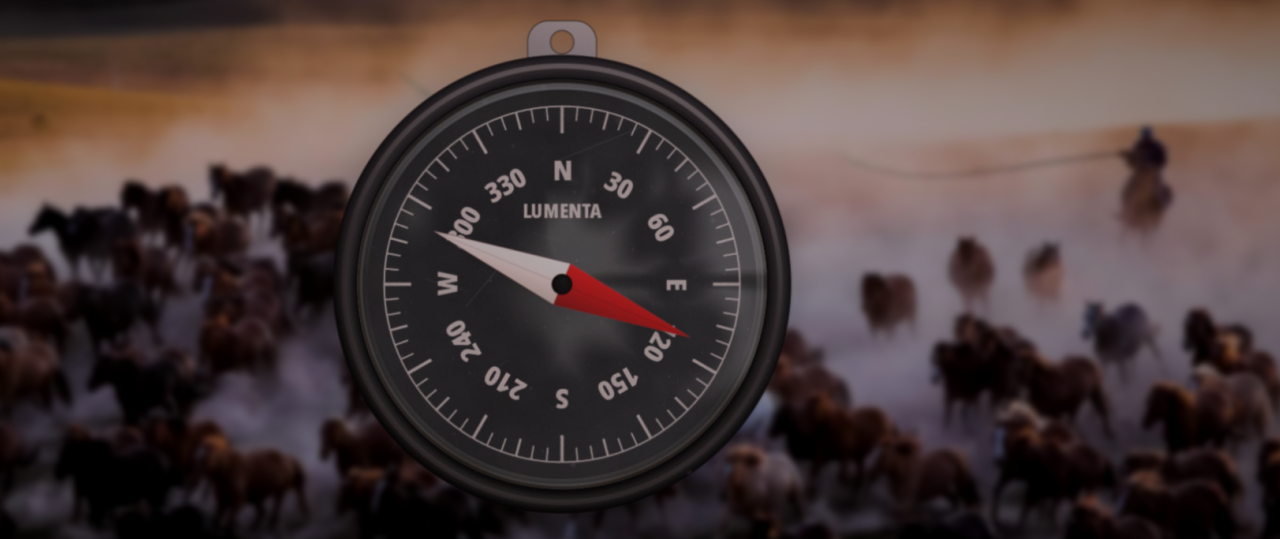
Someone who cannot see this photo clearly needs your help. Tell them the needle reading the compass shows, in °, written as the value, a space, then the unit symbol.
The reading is 112.5 °
